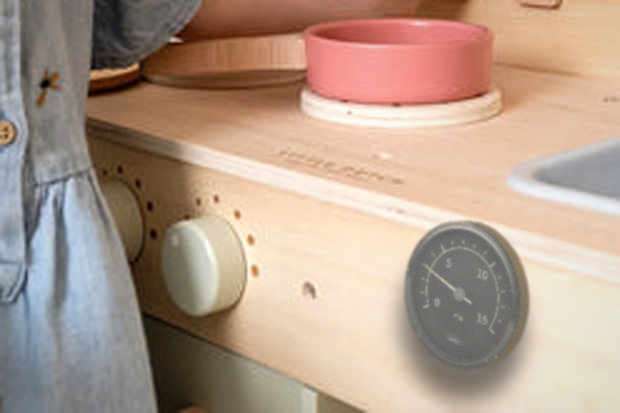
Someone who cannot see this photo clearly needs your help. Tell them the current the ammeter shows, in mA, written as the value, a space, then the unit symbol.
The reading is 3 mA
